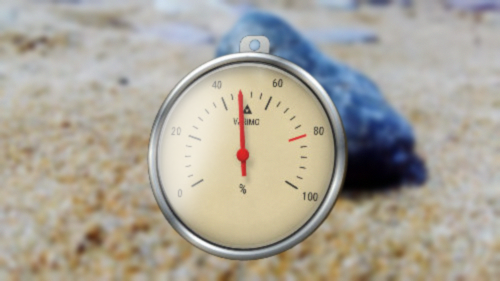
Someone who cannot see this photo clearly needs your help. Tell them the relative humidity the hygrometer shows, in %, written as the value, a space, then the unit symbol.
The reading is 48 %
